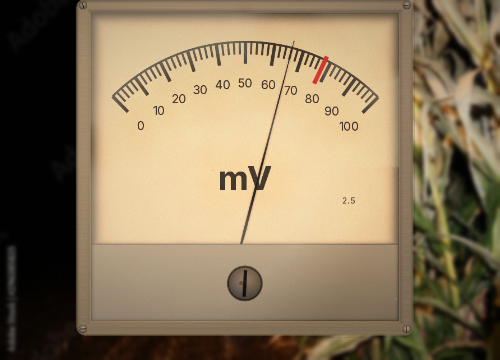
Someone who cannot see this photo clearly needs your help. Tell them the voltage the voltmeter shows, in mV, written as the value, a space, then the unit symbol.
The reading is 66 mV
